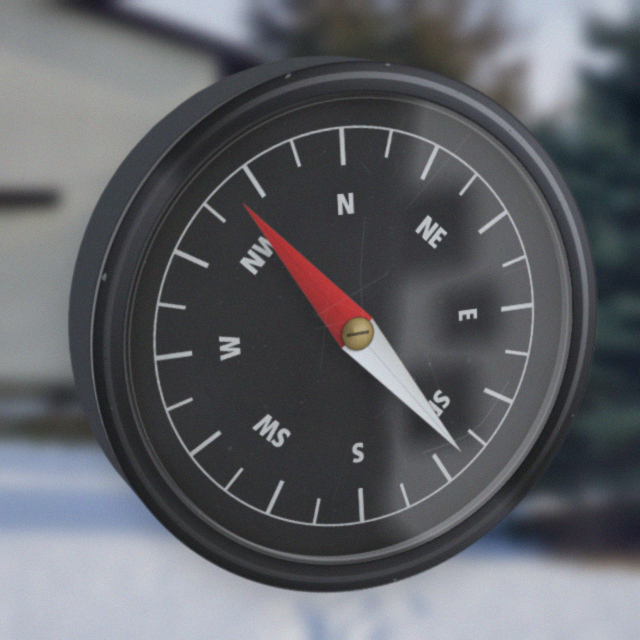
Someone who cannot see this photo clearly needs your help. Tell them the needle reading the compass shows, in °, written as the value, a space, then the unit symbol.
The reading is 322.5 °
